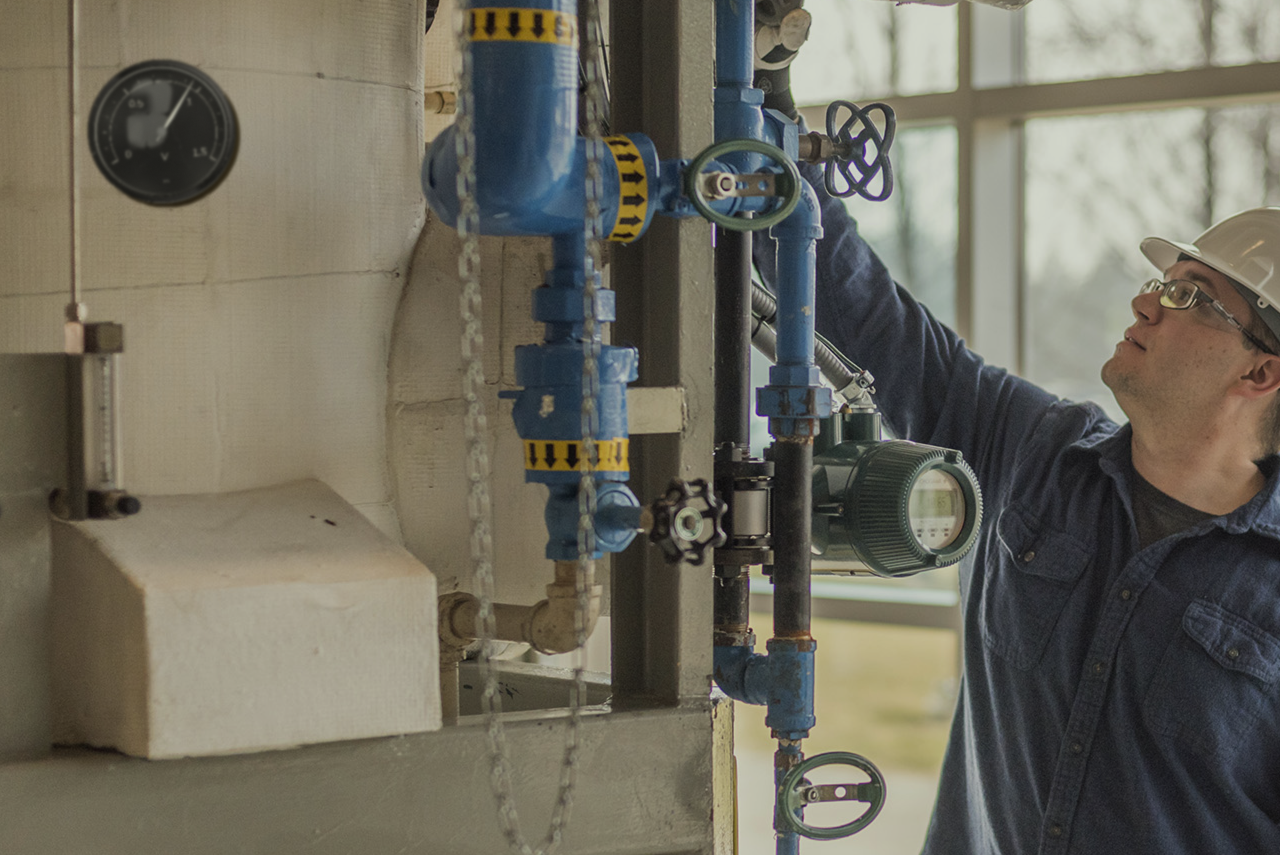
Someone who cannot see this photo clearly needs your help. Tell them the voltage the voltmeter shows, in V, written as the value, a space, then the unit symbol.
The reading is 0.95 V
